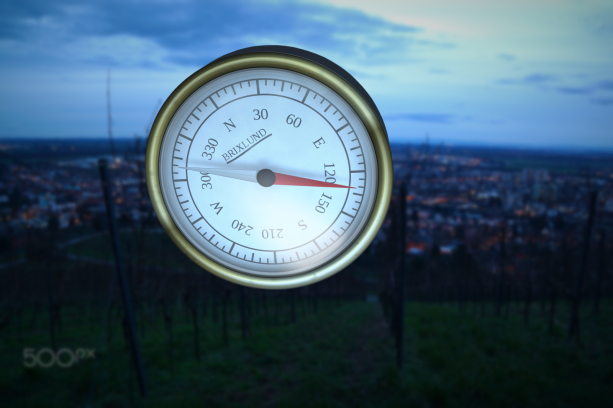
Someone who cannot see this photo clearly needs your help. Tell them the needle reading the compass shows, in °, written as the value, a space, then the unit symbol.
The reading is 130 °
